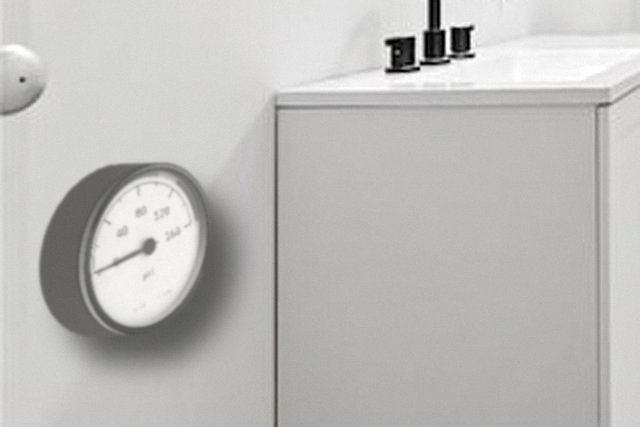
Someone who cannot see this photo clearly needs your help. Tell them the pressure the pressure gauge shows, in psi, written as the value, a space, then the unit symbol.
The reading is 0 psi
